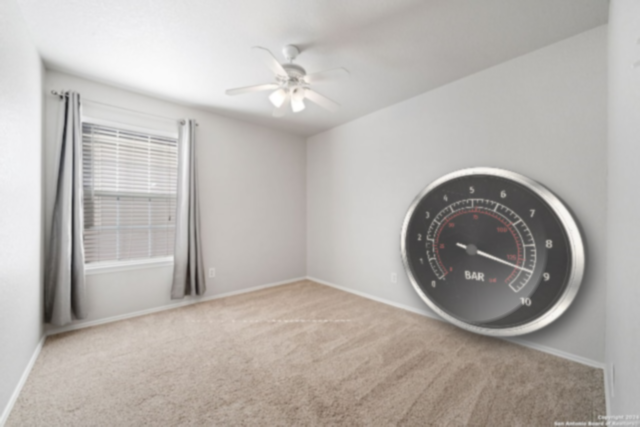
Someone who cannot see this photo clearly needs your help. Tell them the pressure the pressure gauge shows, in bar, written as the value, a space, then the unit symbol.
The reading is 9 bar
